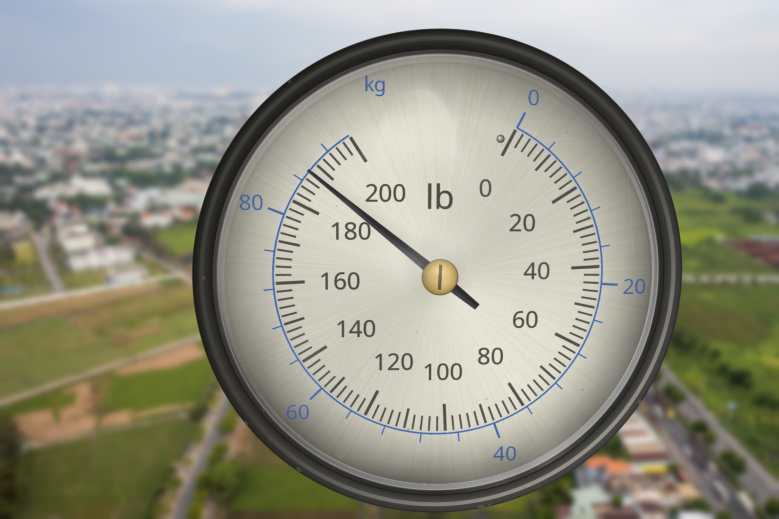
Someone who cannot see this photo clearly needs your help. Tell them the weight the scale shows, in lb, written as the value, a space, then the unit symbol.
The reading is 188 lb
